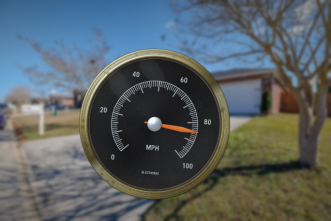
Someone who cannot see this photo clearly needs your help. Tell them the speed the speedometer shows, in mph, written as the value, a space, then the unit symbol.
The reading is 85 mph
